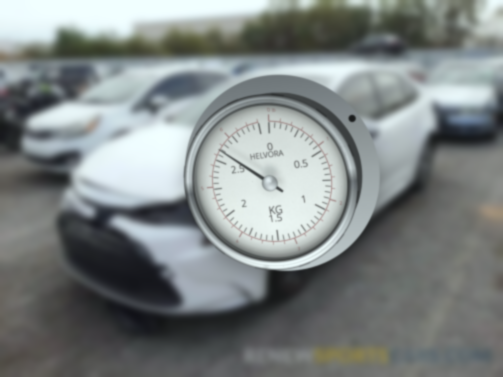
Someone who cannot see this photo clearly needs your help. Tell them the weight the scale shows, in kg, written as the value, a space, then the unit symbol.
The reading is 2.6 kg
